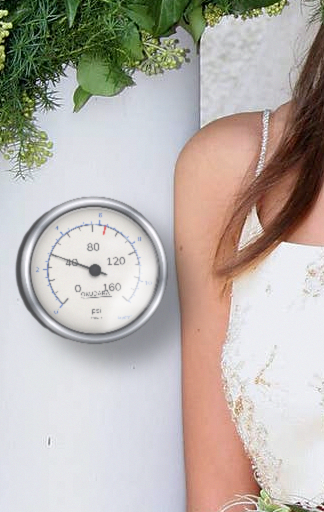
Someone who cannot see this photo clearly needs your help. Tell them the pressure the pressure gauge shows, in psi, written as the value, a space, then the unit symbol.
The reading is 40 psi
